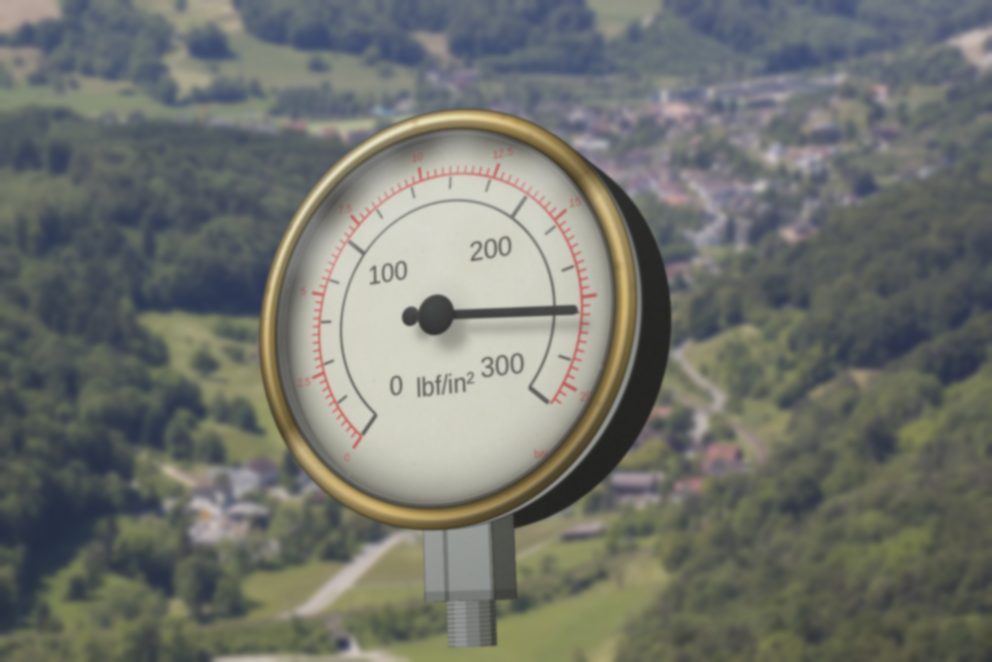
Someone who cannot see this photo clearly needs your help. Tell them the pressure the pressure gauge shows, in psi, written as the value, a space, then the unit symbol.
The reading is 260 psi
